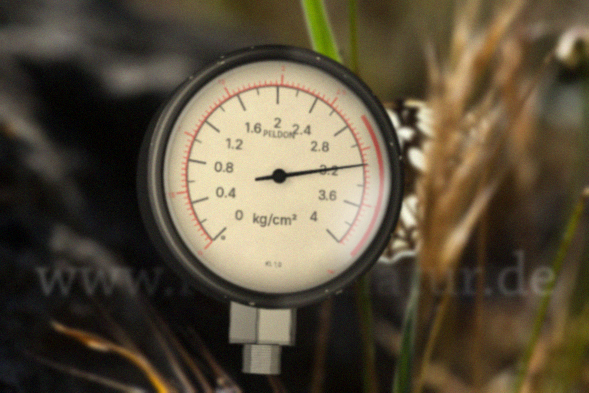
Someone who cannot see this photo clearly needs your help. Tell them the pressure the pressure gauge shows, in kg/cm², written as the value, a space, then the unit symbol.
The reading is 3.2 kg/cm²
